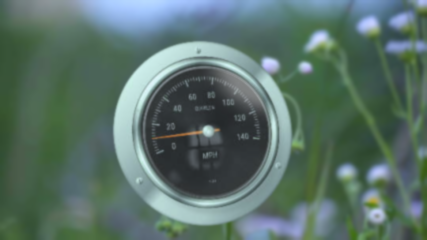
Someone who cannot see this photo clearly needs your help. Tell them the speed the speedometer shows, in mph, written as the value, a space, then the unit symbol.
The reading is 10 mph
